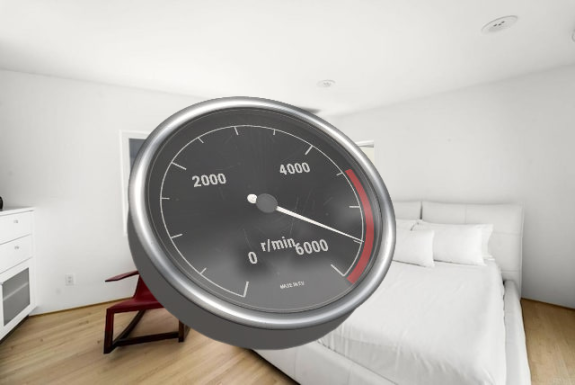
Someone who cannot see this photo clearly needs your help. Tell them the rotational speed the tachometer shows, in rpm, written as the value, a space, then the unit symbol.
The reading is 5500 rpm
